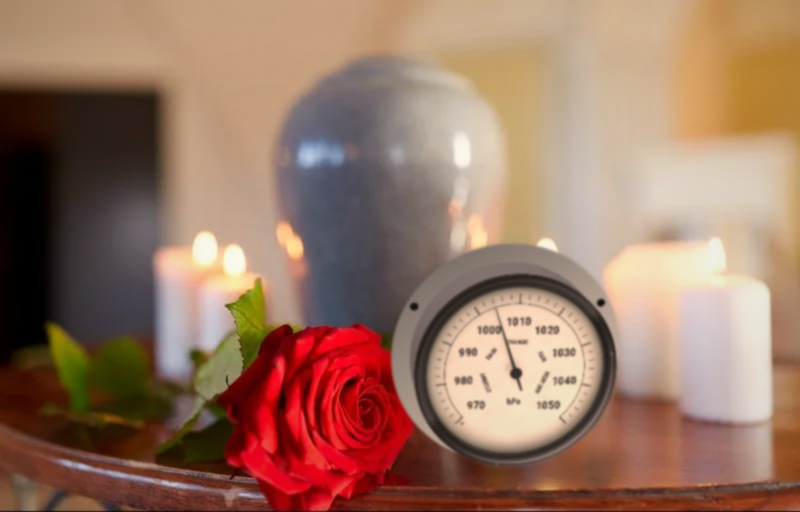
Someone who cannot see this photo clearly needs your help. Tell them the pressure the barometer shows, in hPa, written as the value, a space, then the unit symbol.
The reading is 1004 hPa
